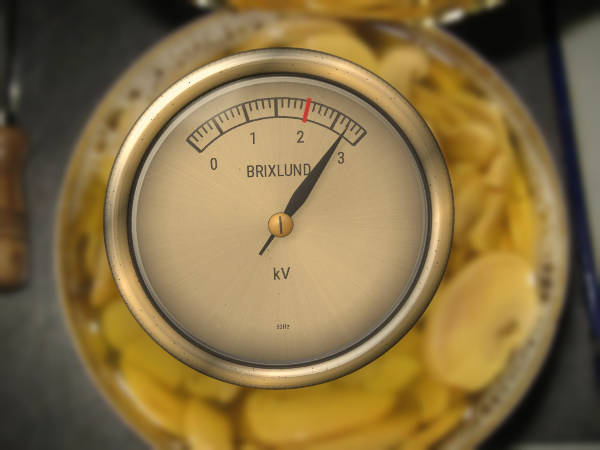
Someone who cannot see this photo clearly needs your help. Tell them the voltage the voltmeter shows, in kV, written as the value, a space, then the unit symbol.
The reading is 2.7 kV
